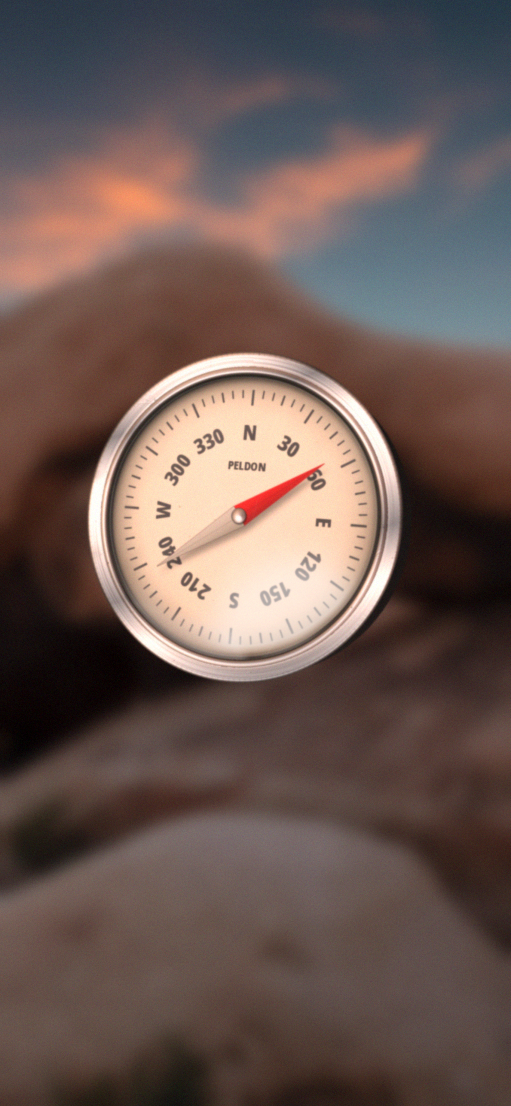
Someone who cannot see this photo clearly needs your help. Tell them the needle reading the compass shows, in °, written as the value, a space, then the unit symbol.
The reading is 55 °
